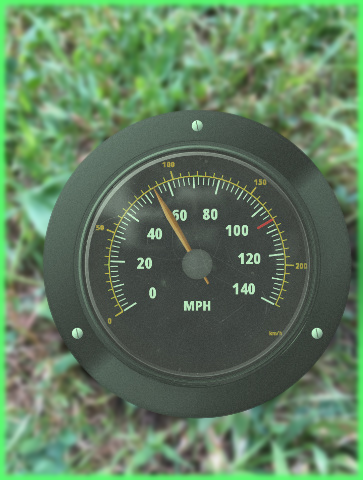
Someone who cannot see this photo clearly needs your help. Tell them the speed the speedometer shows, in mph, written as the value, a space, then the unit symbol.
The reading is 54 mph
